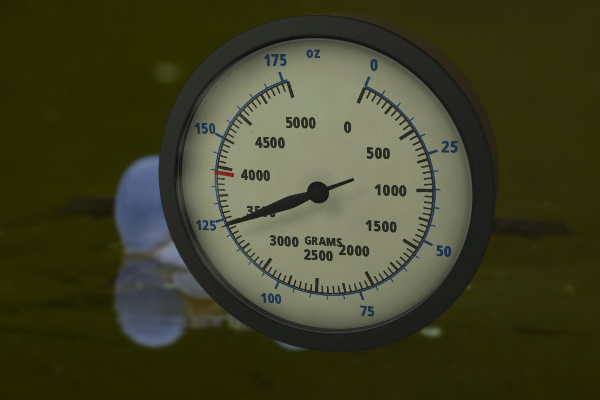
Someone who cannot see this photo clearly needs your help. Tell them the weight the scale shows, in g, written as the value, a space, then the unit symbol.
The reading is 3500 g
